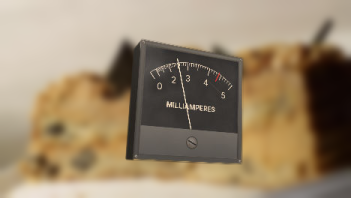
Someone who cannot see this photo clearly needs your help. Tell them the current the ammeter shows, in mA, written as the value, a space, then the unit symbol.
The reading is 2.5 mA
